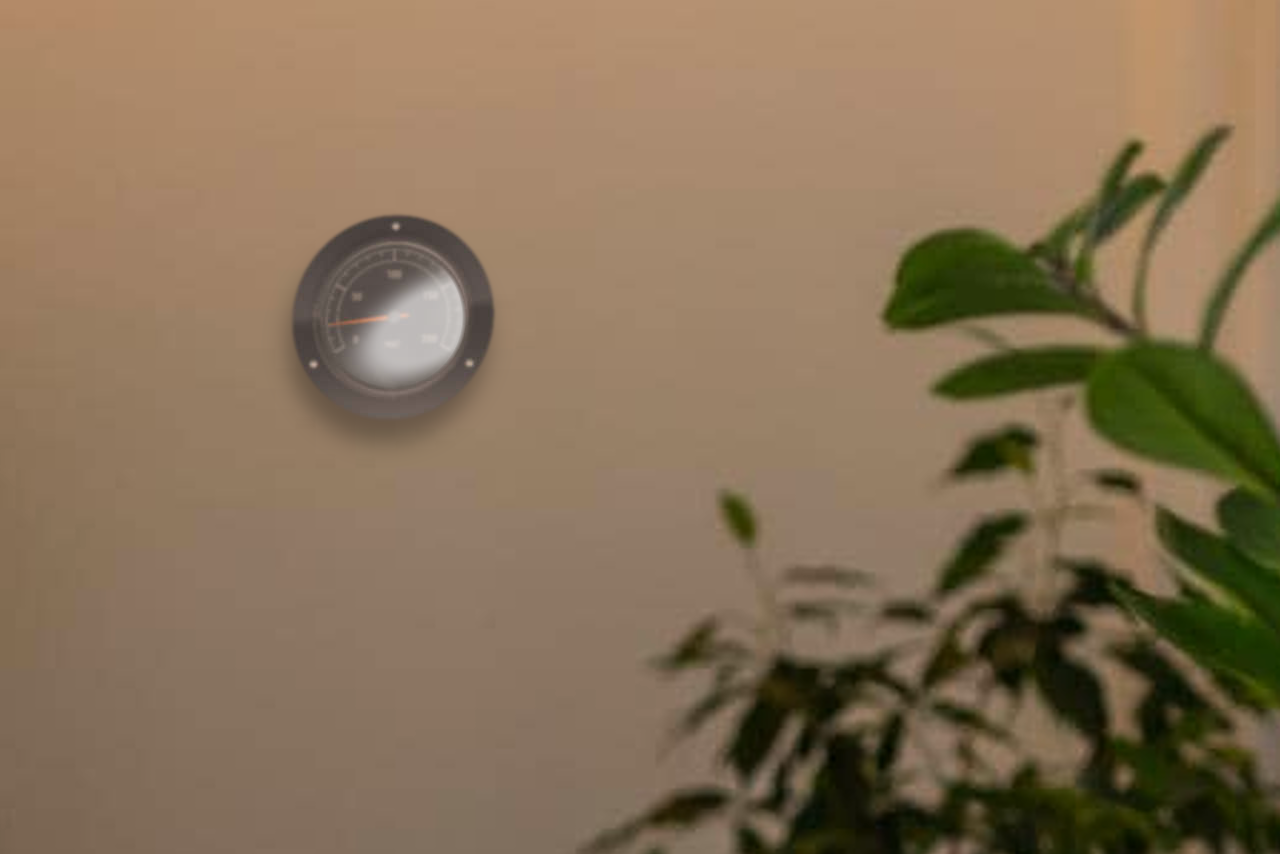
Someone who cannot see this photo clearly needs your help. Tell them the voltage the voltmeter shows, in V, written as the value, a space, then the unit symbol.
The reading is 20 V
